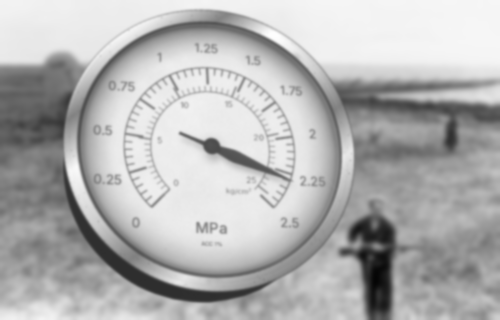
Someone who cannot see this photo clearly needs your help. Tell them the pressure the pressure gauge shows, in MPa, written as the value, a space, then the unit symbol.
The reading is 2.3 MPa
